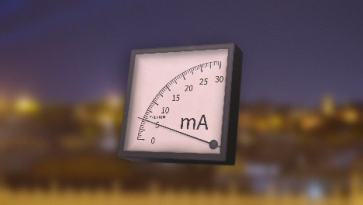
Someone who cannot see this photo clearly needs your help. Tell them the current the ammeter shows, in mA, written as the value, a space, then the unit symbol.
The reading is 5 mA
